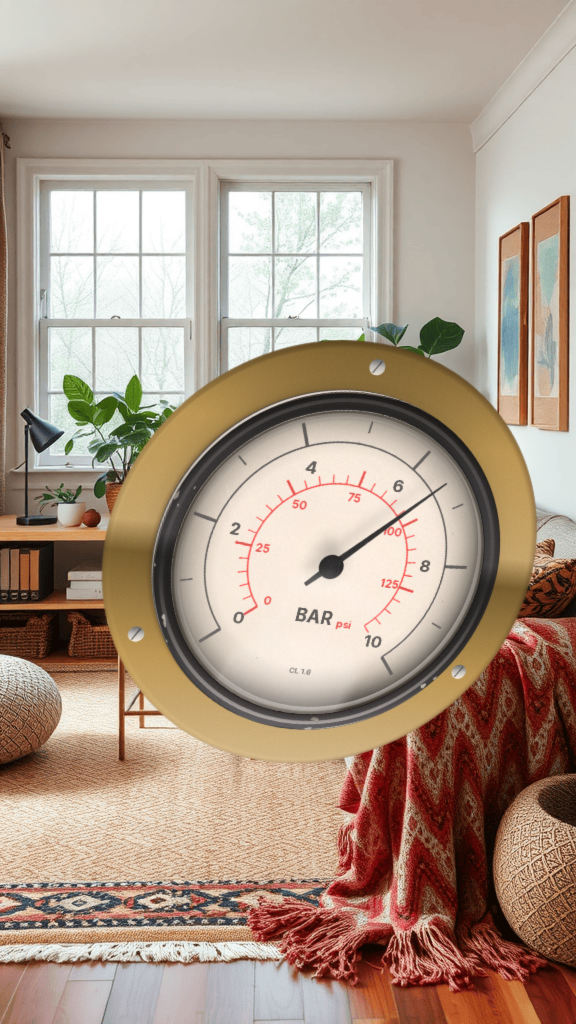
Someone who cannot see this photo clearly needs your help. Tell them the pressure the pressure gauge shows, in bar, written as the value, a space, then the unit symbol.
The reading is 6.5 bar
